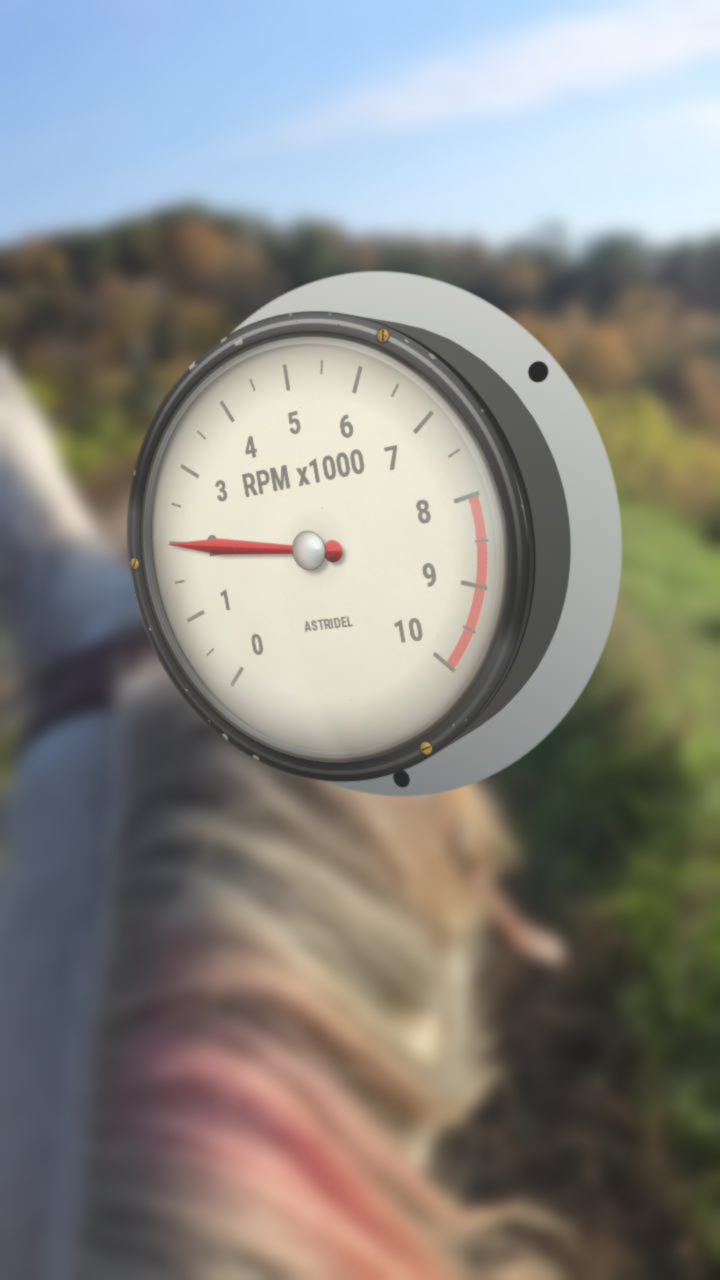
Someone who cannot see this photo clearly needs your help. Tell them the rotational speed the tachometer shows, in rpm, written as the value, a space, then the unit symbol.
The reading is 2000 rpm
